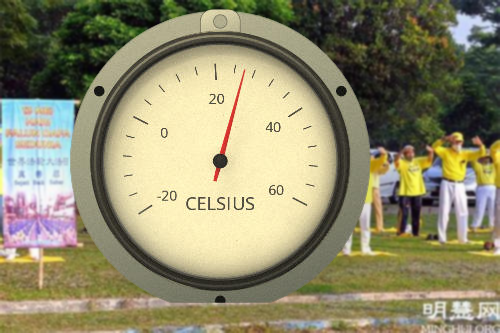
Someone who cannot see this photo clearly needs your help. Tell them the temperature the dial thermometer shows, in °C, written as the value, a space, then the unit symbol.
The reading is 26 °C
